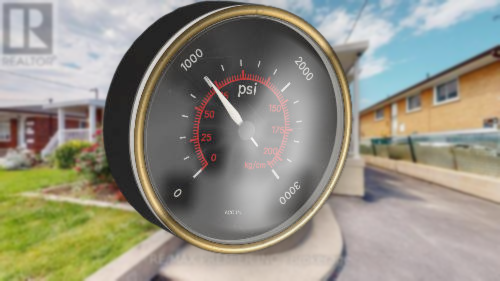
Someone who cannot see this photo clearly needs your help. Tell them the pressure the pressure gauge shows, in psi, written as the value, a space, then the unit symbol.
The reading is 1000 psi
